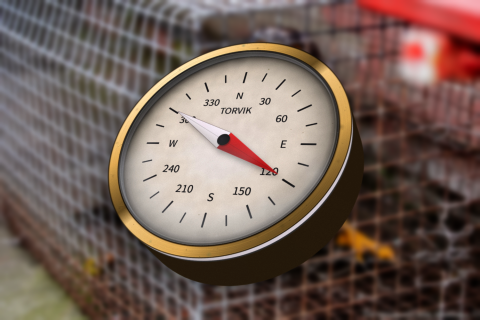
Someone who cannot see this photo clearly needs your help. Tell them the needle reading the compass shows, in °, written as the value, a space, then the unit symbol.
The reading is 120 °
